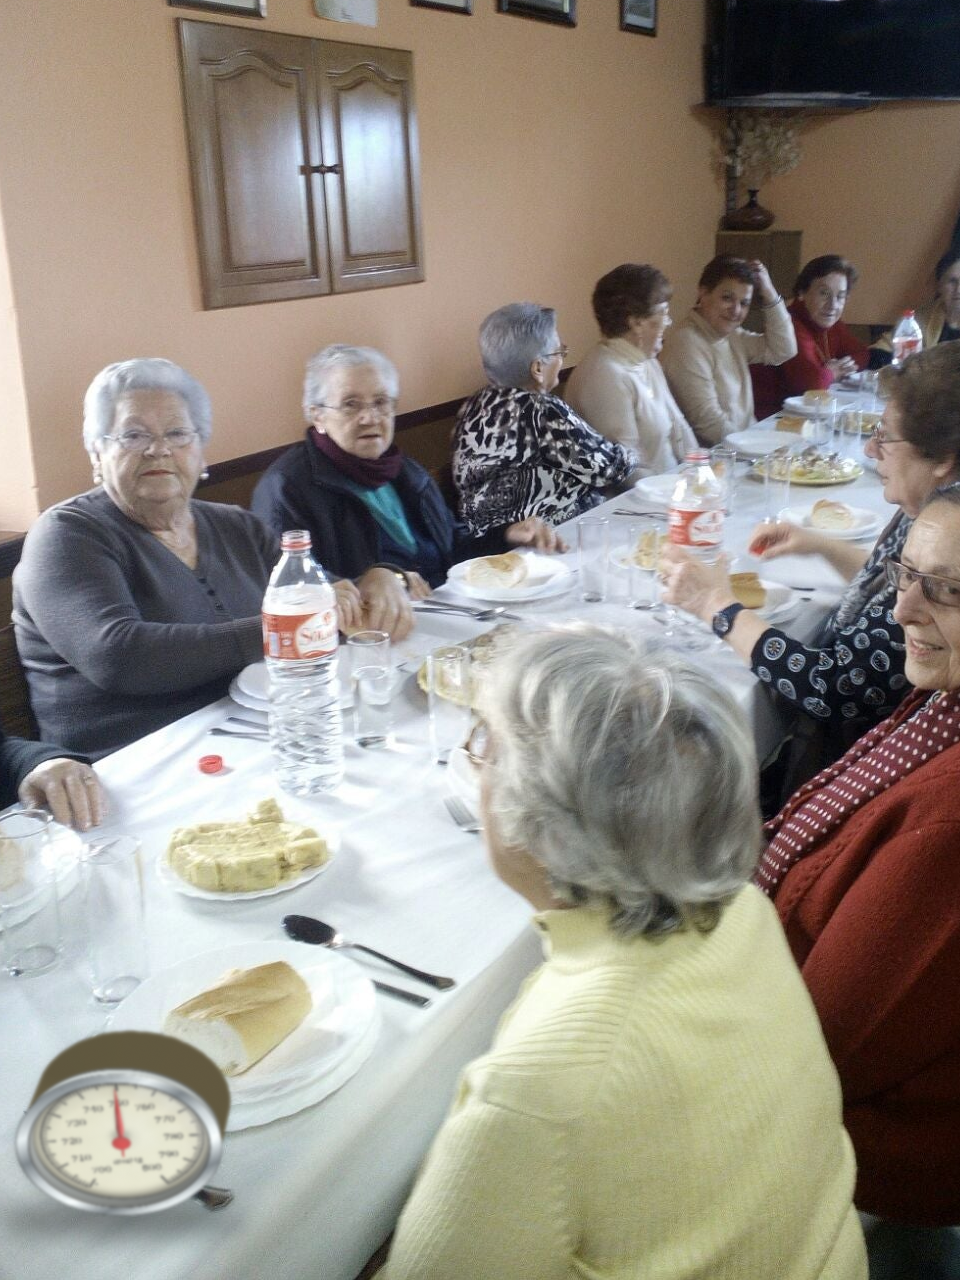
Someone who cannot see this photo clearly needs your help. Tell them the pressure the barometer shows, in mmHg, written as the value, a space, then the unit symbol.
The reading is 750 mmHg
